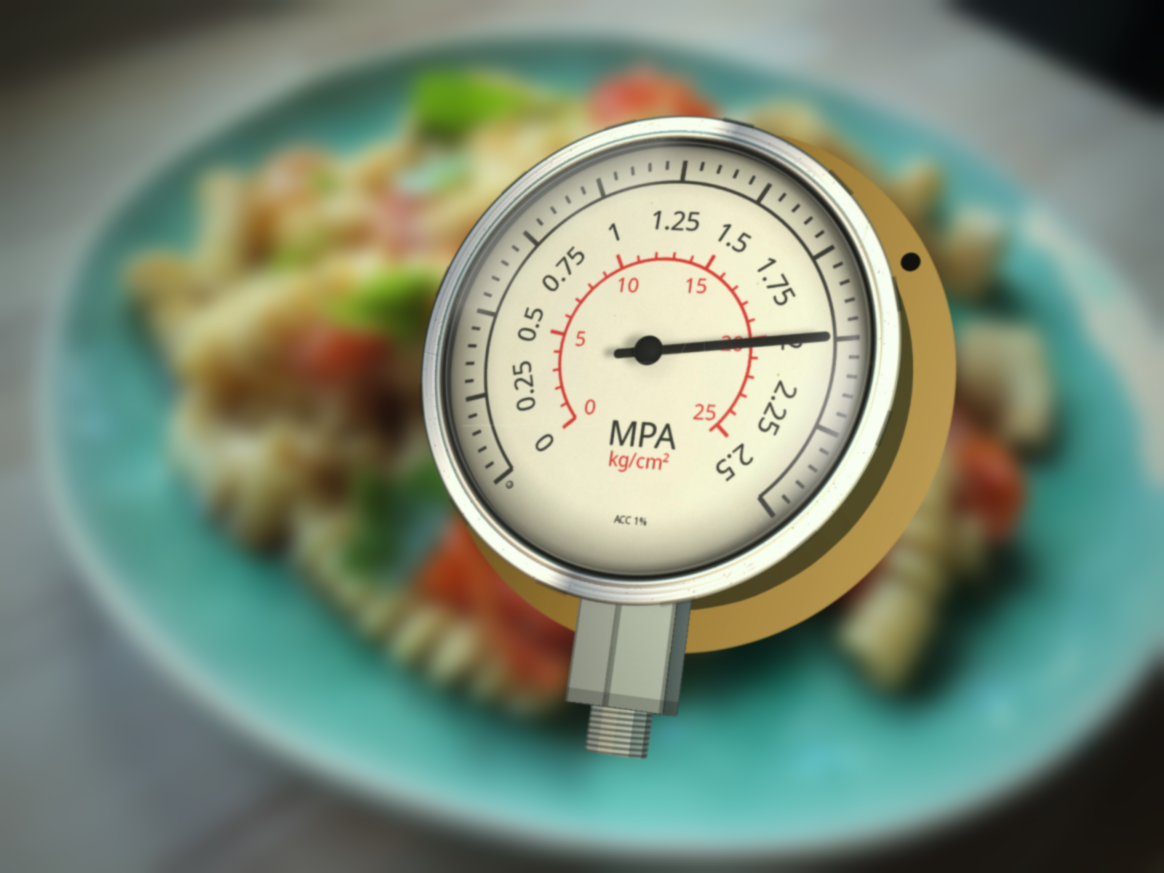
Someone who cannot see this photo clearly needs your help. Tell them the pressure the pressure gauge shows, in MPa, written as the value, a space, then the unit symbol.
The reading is 2 MPa
